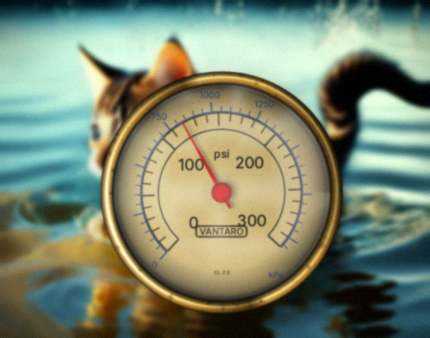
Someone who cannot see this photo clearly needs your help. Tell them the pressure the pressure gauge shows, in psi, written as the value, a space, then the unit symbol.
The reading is 120 psi
